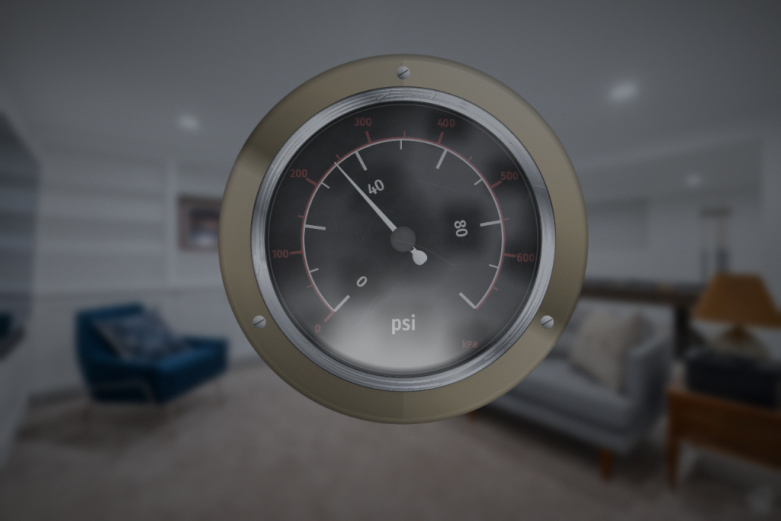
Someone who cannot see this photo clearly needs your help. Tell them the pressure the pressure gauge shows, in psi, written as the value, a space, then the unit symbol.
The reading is 35 psi
